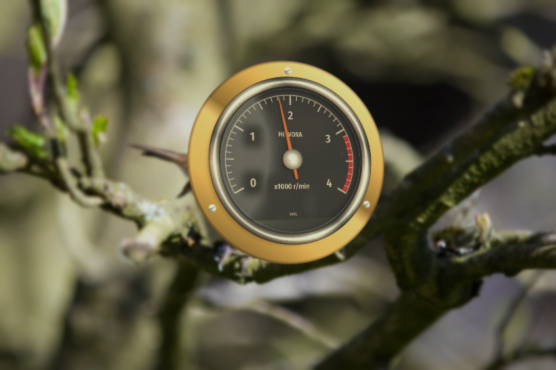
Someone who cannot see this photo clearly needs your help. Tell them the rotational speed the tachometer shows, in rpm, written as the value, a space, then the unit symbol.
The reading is 1800 rpm
